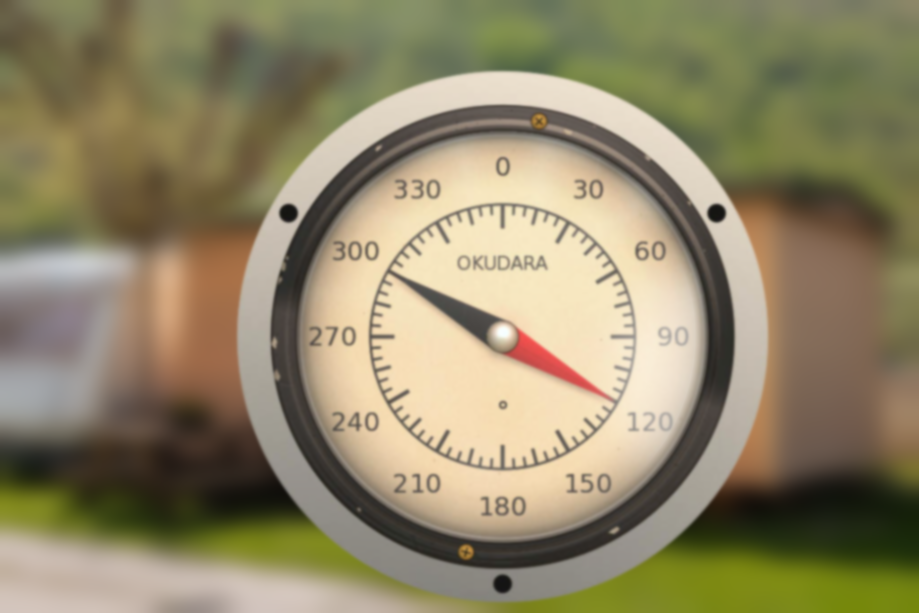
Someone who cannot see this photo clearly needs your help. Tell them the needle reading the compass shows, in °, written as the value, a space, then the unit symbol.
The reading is 120 °
